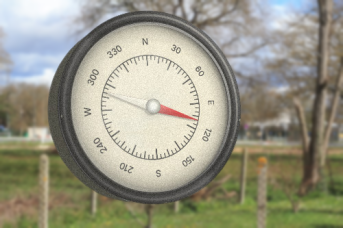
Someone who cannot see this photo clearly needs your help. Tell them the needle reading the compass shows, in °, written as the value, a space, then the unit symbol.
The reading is 110 °
